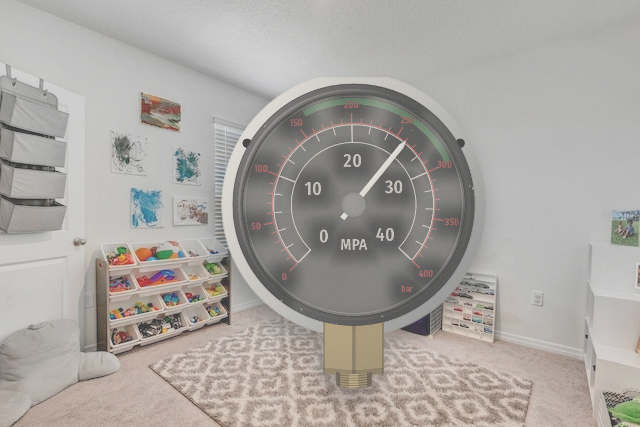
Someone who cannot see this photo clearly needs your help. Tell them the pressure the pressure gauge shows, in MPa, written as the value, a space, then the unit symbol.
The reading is 26 MPa
